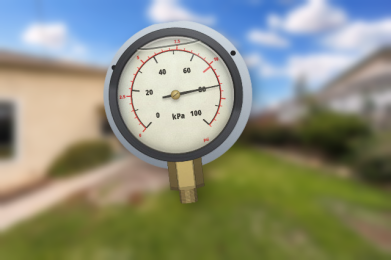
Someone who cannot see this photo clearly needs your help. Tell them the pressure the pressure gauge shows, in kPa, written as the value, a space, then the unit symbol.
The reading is 80 kPa
